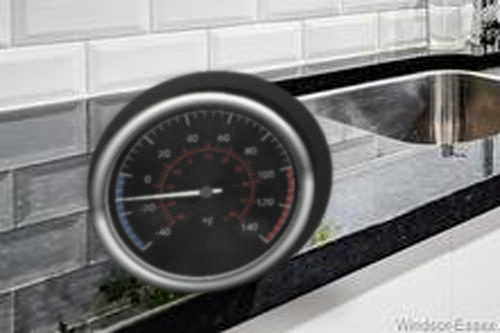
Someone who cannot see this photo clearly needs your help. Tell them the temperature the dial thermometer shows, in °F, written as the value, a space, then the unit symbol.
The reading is -12 °F
